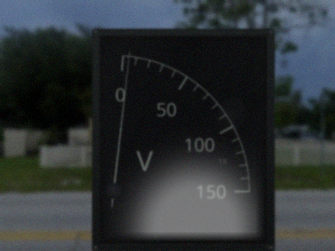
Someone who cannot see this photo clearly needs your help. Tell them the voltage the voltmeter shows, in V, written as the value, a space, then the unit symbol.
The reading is 5 V
